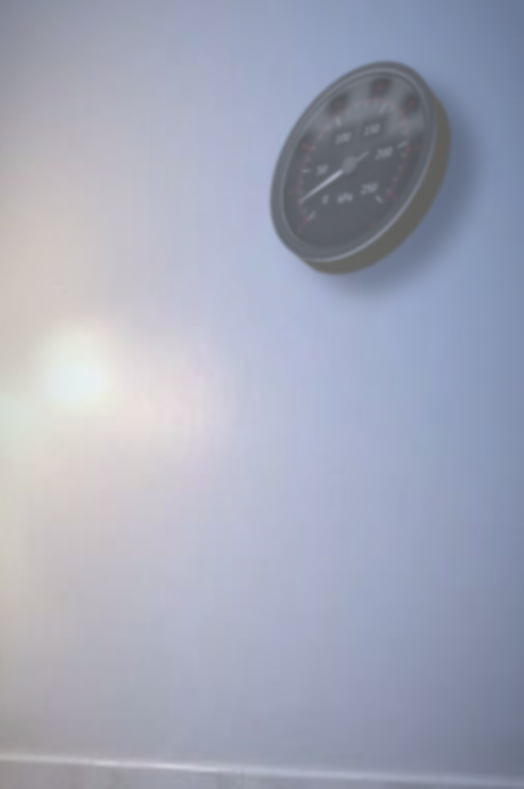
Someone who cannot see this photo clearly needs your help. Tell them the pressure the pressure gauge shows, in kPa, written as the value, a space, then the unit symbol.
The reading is 20 kPa
